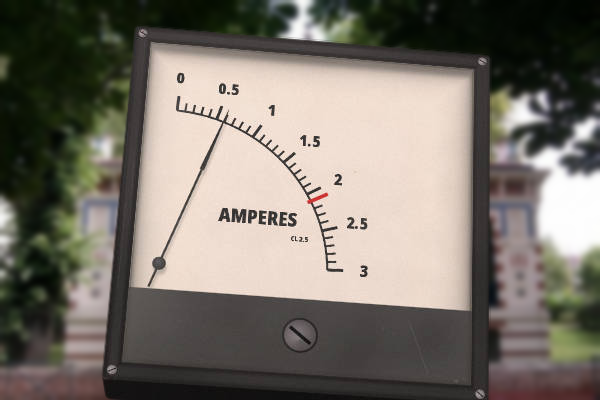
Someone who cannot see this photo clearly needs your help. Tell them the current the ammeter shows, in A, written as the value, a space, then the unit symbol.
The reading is 0.6 A
